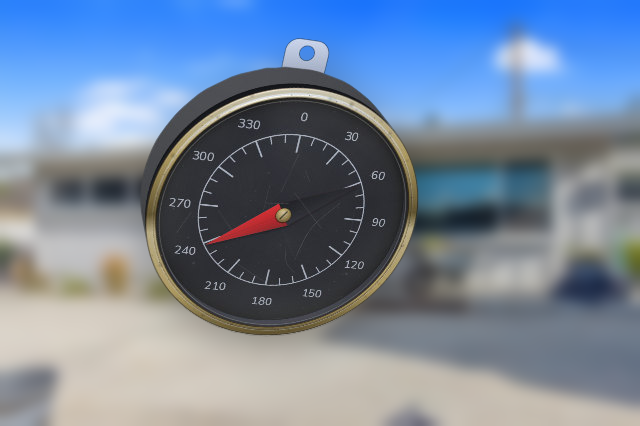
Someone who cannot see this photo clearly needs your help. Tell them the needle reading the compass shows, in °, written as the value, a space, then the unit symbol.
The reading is 240 °
